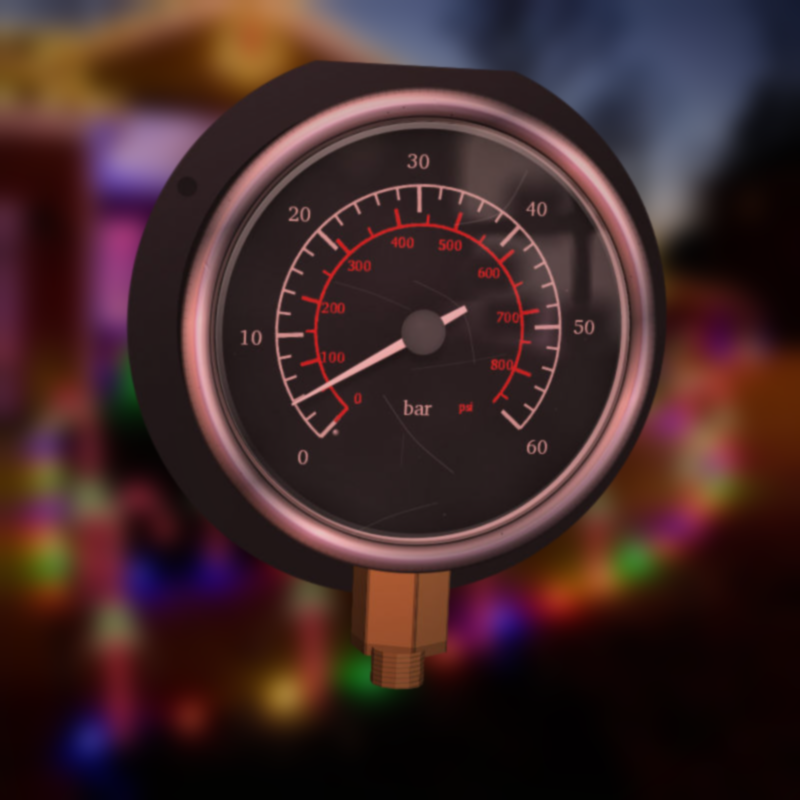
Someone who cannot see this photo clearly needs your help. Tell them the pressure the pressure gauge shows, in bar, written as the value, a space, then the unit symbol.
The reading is 4 bar
